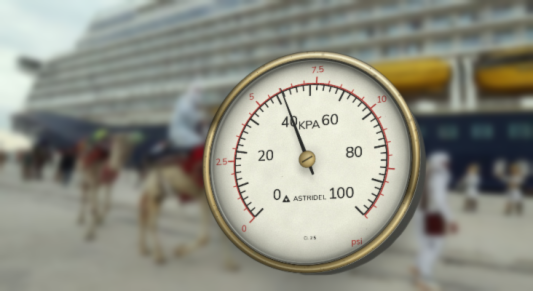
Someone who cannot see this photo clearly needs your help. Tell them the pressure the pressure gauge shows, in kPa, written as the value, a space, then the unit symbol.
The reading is 42 kPa
